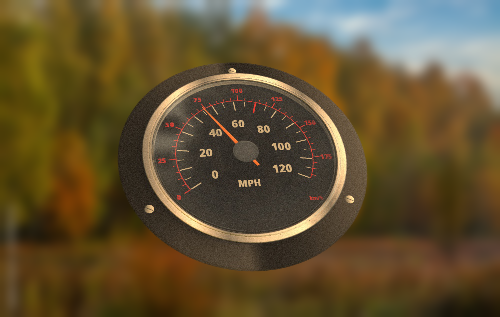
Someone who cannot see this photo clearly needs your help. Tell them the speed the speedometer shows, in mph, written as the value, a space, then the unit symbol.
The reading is 45 mph
